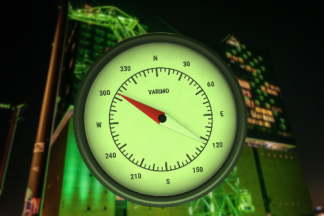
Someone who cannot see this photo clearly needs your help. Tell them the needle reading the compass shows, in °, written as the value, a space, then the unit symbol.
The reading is 305 °
